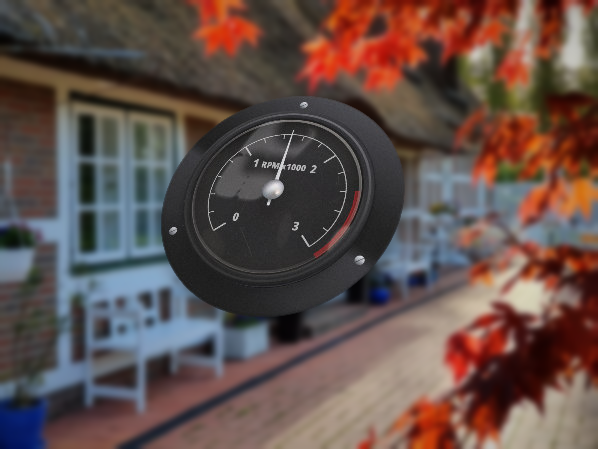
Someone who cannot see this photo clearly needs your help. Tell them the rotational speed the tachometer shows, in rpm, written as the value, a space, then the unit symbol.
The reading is 1500 rpm
